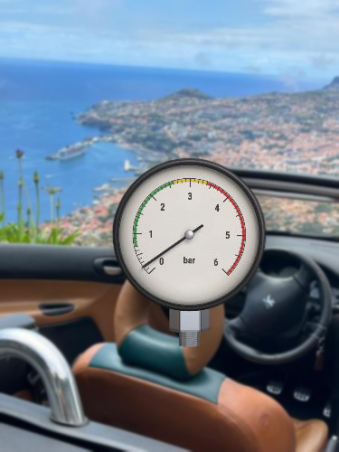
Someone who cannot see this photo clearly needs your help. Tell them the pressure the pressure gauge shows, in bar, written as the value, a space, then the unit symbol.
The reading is 0.2 bar
